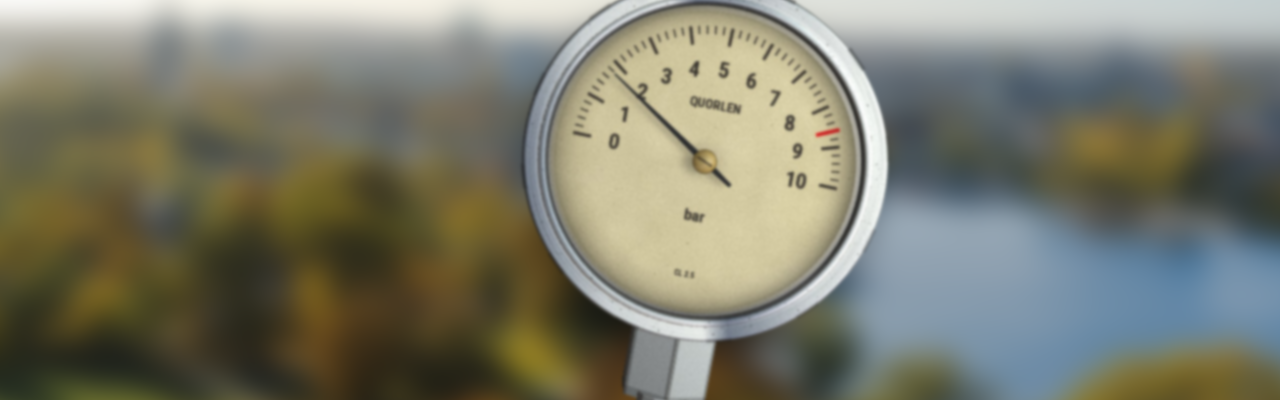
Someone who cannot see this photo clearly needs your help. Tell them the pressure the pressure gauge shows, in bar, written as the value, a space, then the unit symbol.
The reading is 1.8 bar
